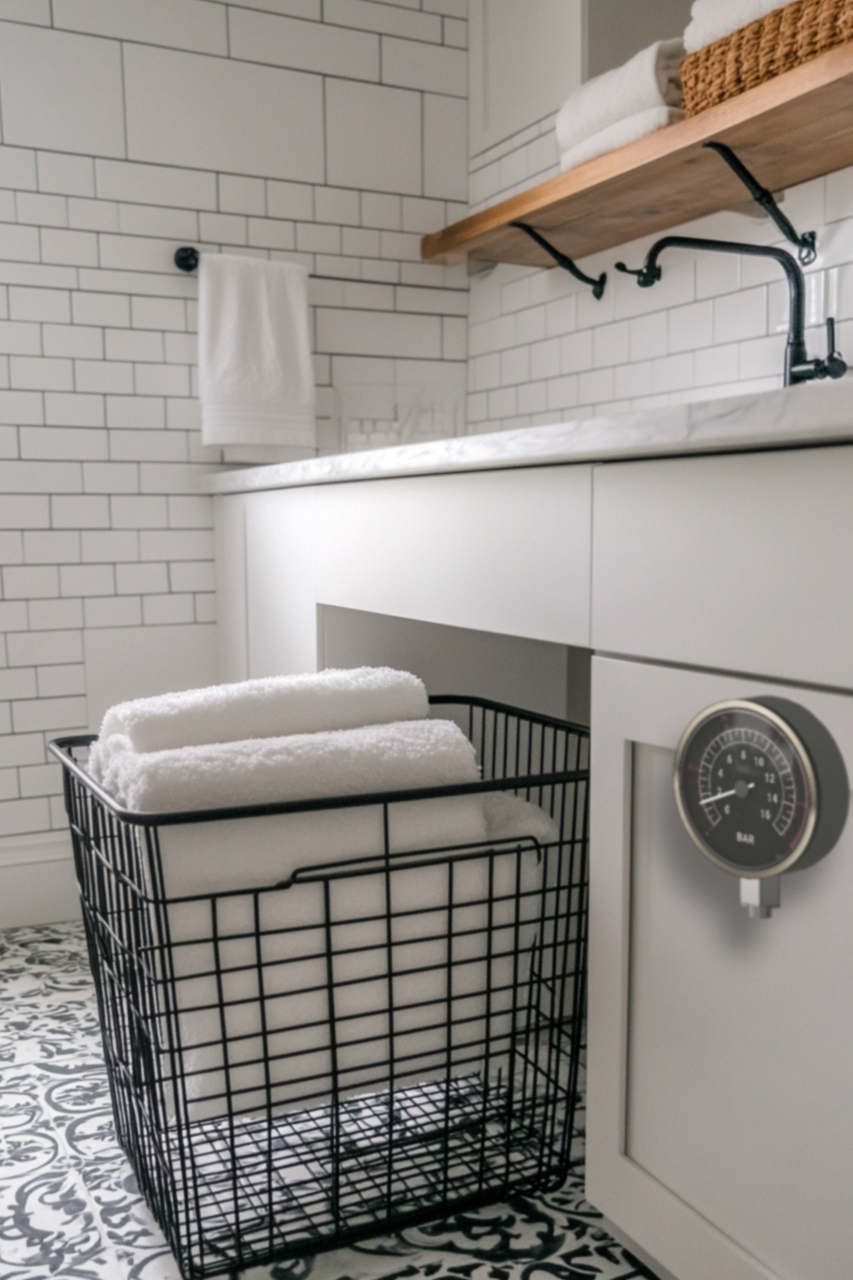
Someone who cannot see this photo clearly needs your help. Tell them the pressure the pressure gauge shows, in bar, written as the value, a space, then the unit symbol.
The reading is 1.5 bar
